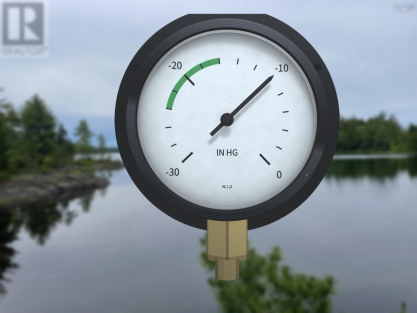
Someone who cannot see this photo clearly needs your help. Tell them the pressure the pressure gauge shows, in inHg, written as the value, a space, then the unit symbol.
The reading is -10 inHg
